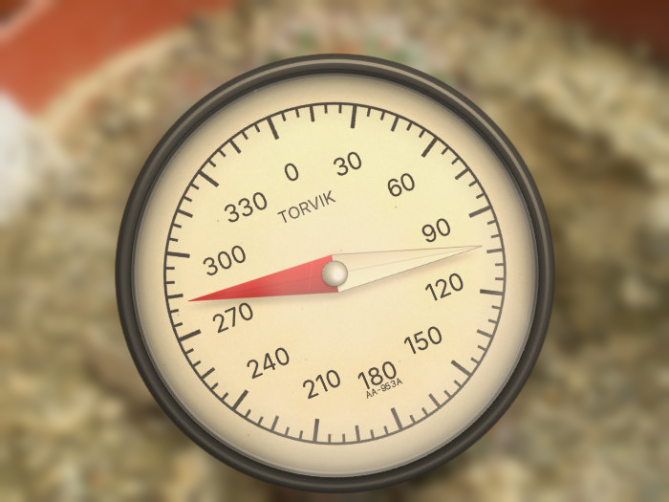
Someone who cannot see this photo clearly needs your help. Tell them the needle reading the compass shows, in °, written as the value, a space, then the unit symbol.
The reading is 282.5 °
